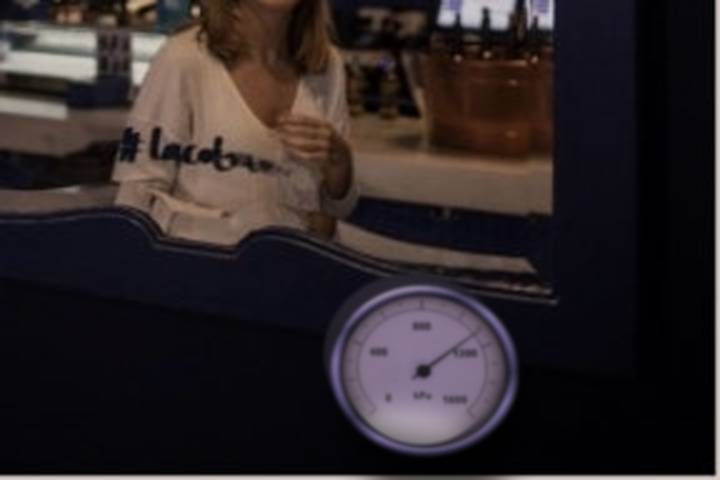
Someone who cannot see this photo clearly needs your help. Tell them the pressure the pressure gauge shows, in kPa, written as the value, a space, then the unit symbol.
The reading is 1100 kPa
